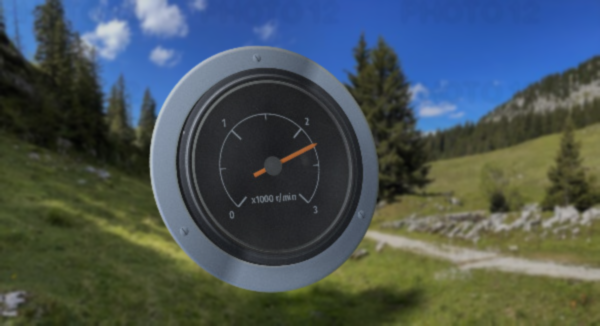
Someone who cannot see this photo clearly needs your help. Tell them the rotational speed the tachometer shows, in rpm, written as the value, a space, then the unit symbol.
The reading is 2250 rpm
